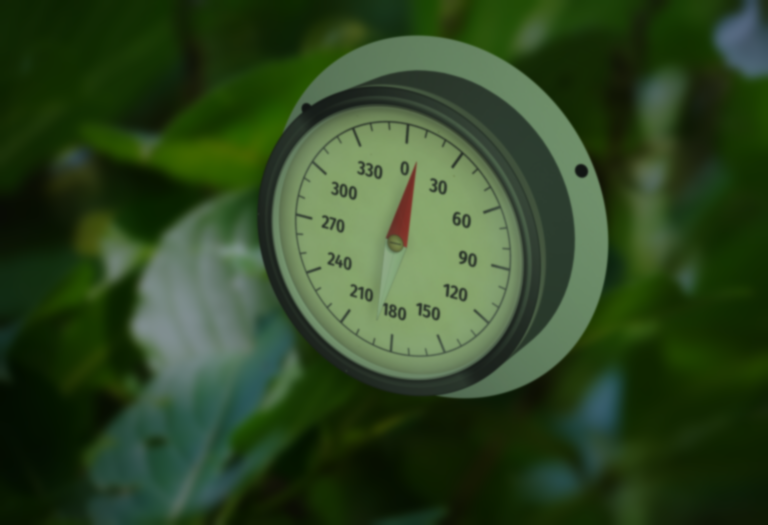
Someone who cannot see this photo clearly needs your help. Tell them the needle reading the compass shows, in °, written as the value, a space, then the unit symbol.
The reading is 10 °
